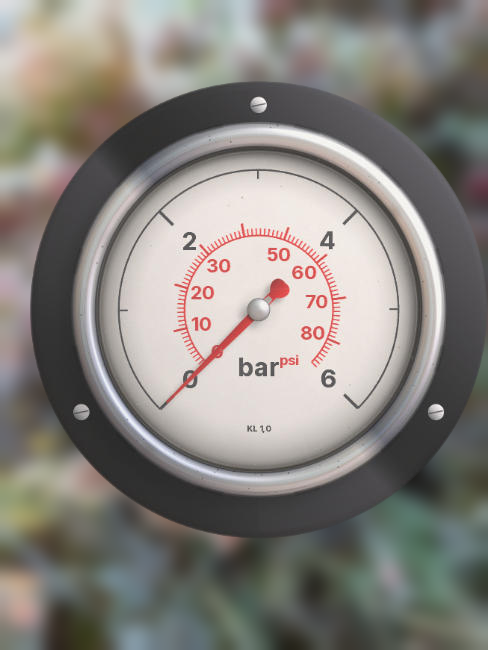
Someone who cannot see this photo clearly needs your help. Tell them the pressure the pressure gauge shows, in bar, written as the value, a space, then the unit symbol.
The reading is 0 bar
